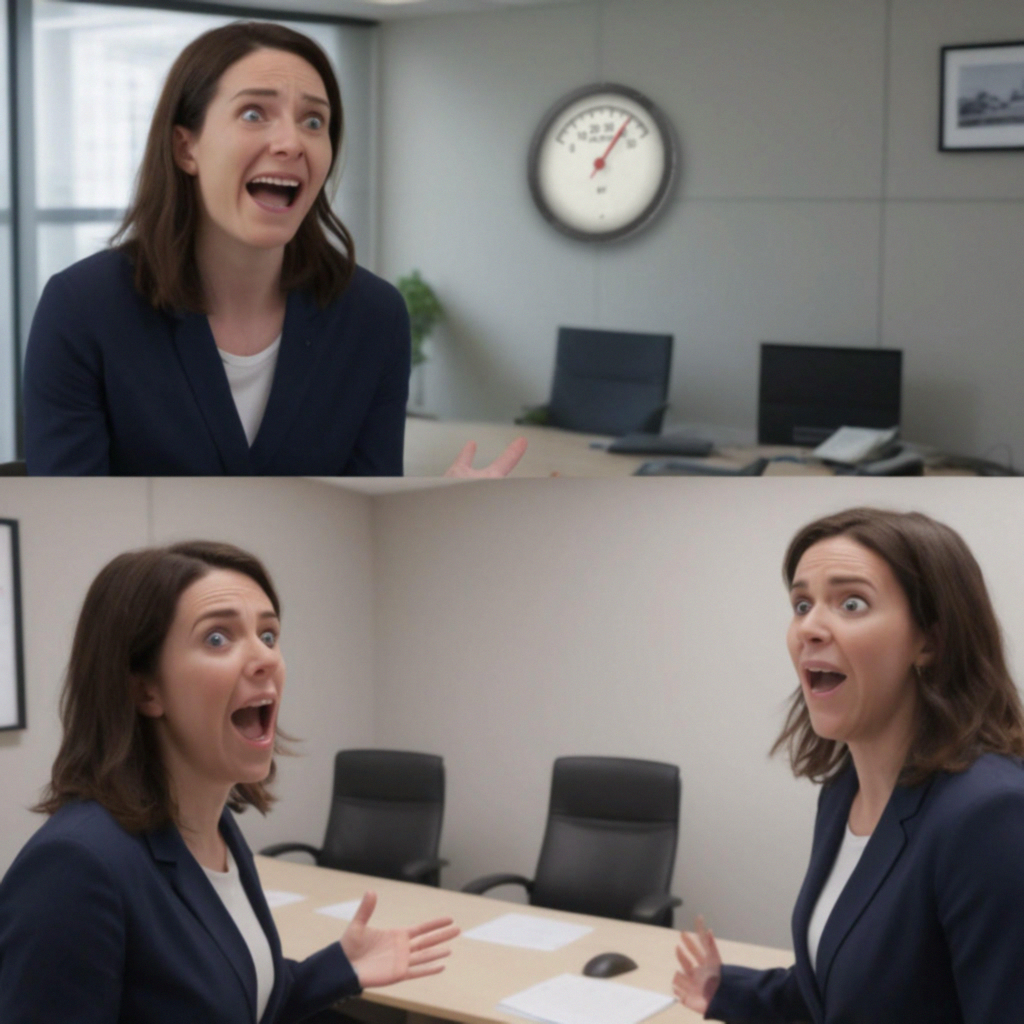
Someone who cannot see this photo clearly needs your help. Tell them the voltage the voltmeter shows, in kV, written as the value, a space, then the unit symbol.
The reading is 40 kV
